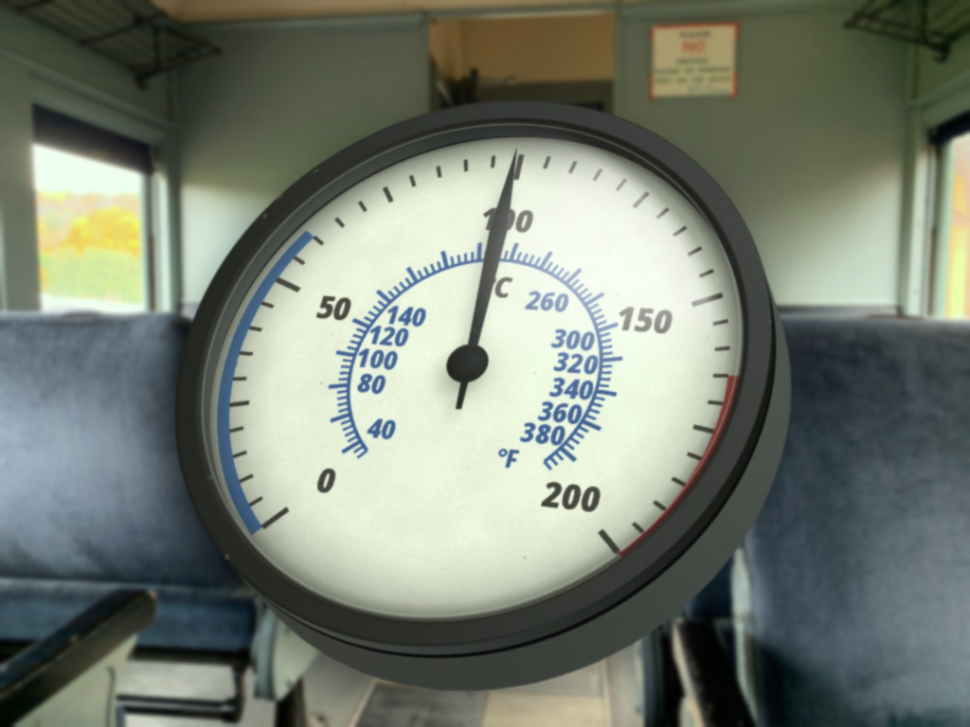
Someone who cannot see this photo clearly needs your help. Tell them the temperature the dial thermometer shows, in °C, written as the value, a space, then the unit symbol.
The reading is 100 °C
